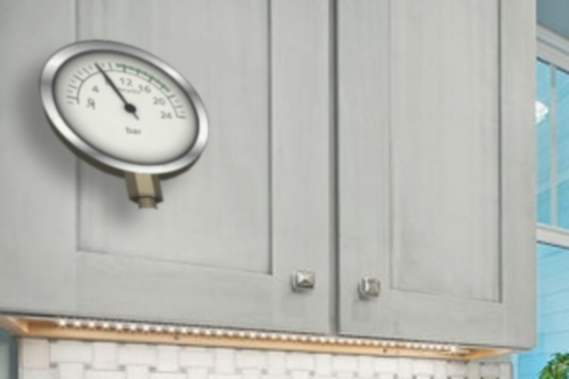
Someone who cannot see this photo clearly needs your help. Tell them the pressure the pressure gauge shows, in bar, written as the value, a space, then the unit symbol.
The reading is 8 bar
